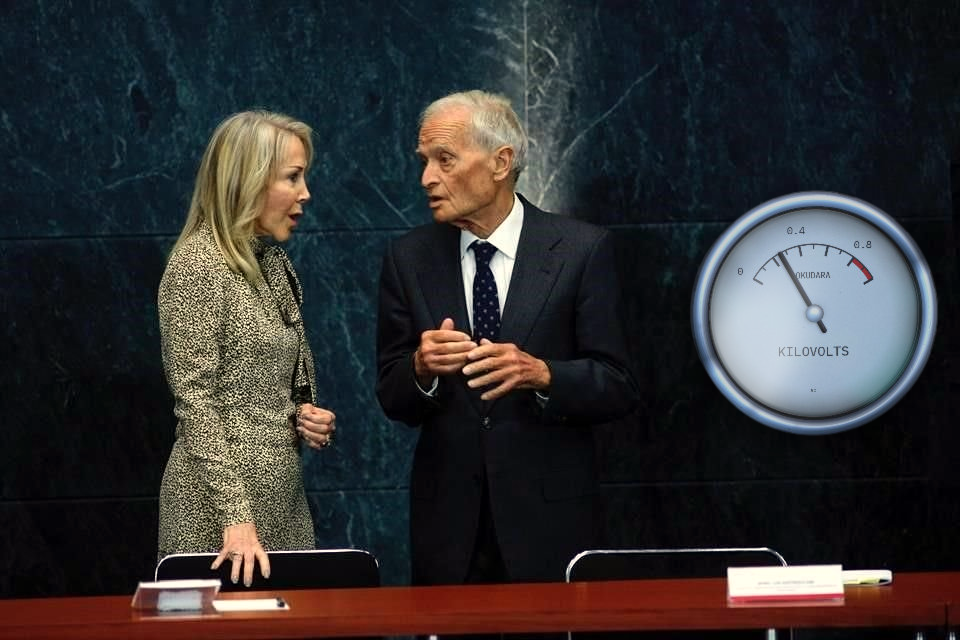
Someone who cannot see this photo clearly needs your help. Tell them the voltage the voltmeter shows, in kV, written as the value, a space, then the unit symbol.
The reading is 0.25 kV
